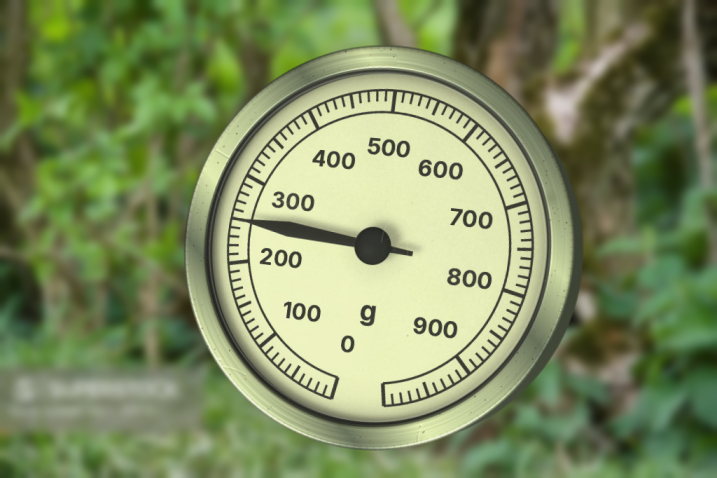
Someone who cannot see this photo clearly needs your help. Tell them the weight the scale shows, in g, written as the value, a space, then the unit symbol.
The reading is 250 g
